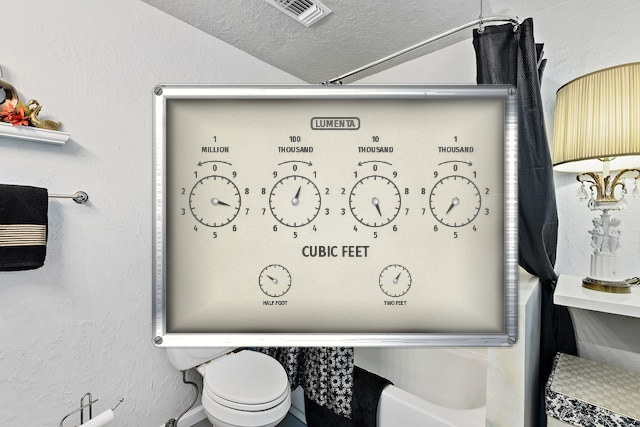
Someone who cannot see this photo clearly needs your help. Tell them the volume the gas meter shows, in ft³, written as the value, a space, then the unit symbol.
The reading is 705600 ft³
